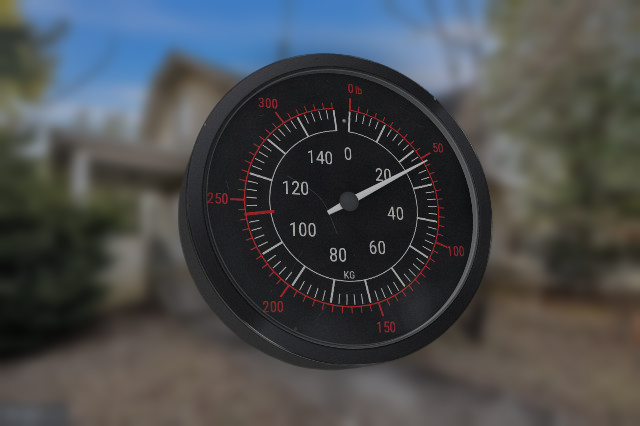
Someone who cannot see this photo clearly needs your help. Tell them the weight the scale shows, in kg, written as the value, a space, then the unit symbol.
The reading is 24 kg
